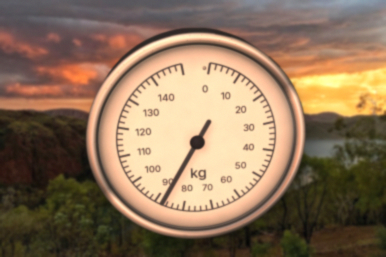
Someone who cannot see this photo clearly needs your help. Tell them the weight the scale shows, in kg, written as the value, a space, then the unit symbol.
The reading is 88 kg
